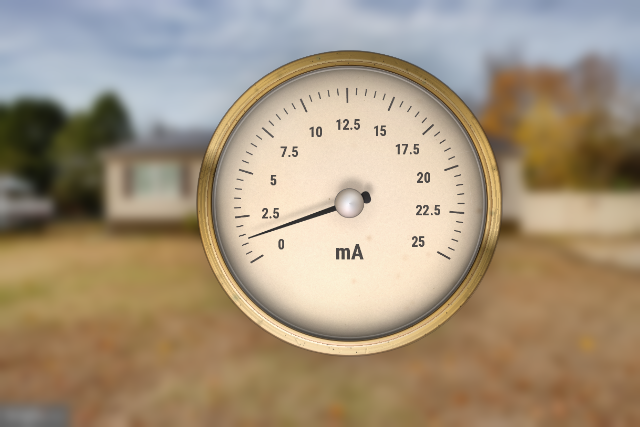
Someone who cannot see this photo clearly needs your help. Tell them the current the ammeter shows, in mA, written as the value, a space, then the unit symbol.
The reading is 1.25 mA
